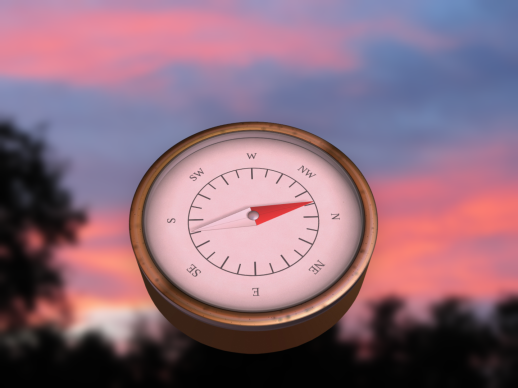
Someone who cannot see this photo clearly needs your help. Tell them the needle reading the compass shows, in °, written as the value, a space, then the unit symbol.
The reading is 345 °
